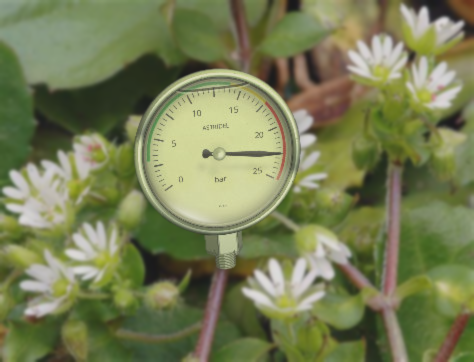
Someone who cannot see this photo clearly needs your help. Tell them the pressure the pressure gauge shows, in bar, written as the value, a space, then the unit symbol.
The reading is 22.5 bar
